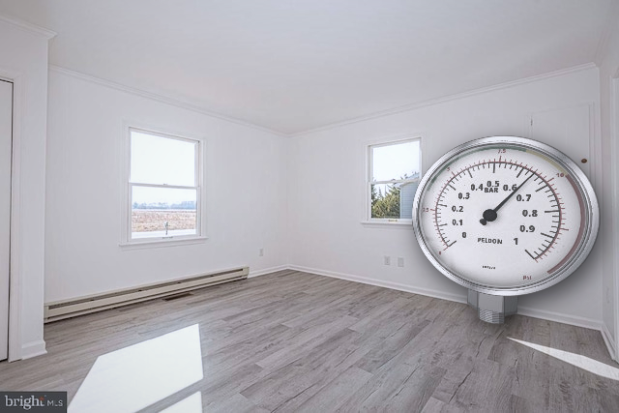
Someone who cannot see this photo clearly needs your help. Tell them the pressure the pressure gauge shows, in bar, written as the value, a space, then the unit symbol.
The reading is 0.64 bar
